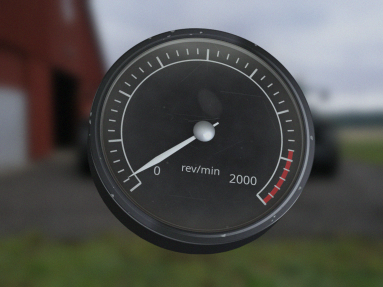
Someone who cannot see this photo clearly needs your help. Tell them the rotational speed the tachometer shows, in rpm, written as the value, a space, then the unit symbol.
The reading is 50 rpm
